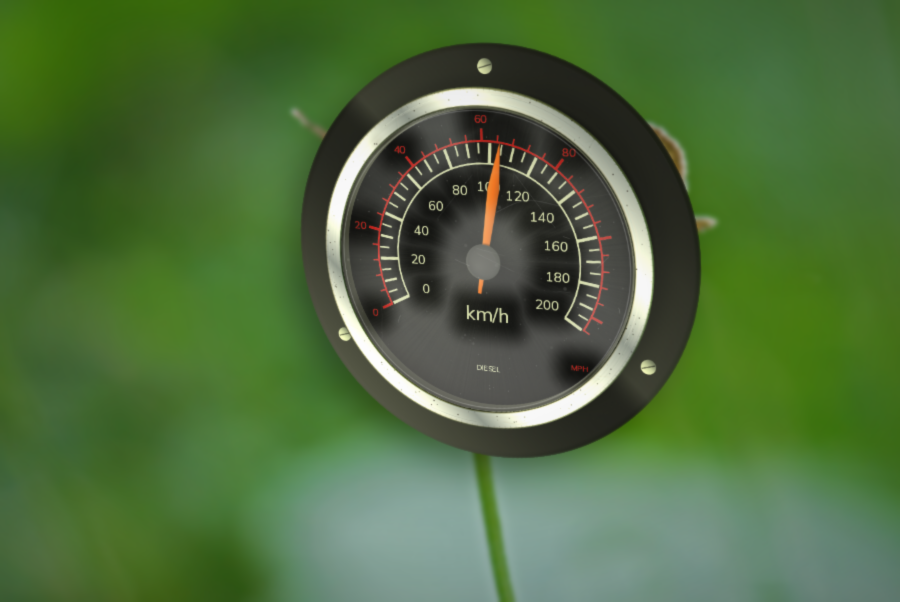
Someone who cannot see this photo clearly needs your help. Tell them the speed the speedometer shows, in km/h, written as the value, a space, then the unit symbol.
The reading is 105 km/h
